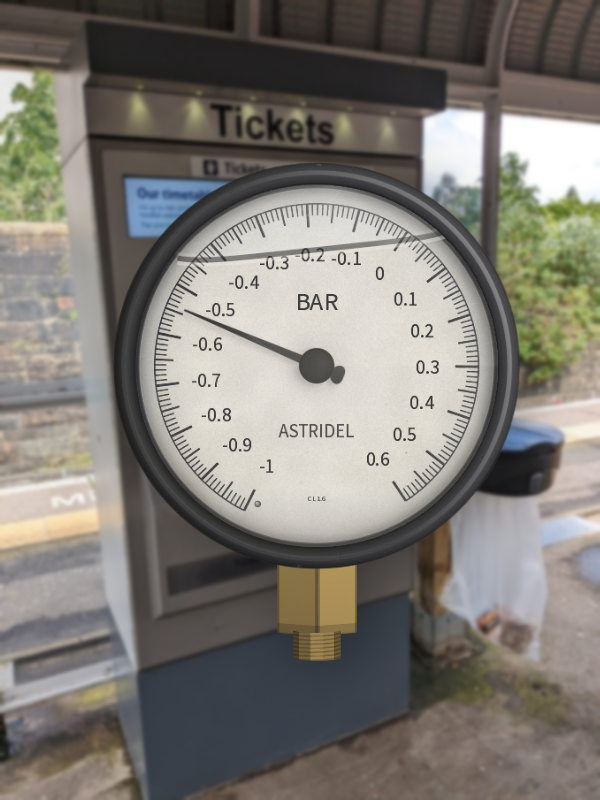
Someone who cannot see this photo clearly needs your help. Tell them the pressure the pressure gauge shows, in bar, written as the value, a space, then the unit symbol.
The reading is -0.54 bar
